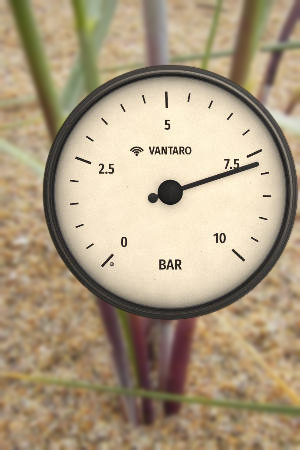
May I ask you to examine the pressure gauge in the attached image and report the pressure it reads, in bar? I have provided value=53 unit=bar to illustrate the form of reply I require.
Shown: value=7.75 unit=bar
